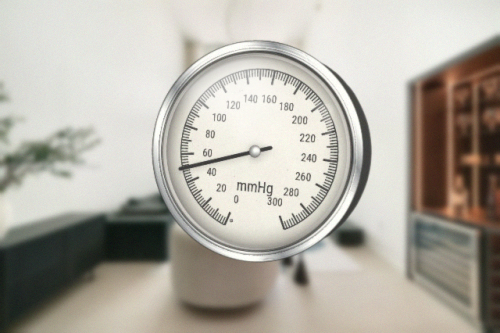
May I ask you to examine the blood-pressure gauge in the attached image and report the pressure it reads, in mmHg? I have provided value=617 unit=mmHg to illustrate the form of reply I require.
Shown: value=50 unit=mmHg
